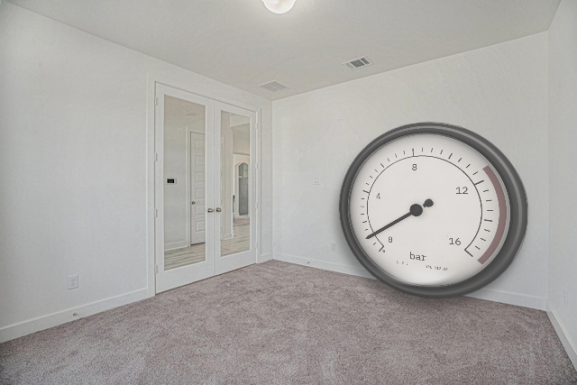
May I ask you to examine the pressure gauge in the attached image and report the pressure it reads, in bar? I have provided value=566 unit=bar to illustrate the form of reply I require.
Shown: value=1 unit=bar
